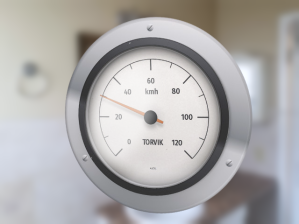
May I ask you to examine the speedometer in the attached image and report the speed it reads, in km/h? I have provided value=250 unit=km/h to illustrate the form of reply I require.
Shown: value=30 unit=km/h
